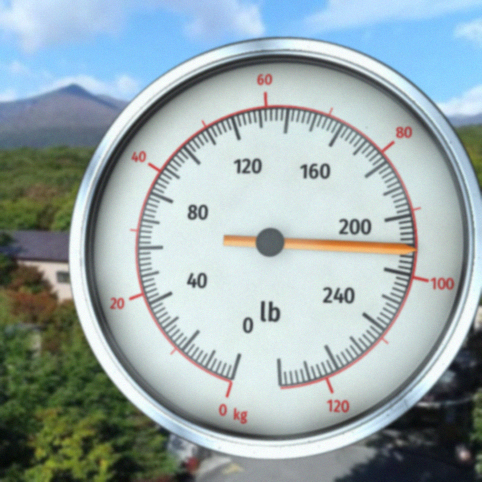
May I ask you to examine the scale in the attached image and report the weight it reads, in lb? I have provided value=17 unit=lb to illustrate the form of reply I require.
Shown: value=212 unit=lb
